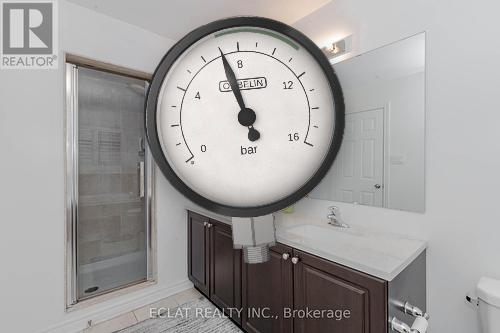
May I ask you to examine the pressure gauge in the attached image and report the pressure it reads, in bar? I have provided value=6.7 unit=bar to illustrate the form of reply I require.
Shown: value=7 unit=bar
